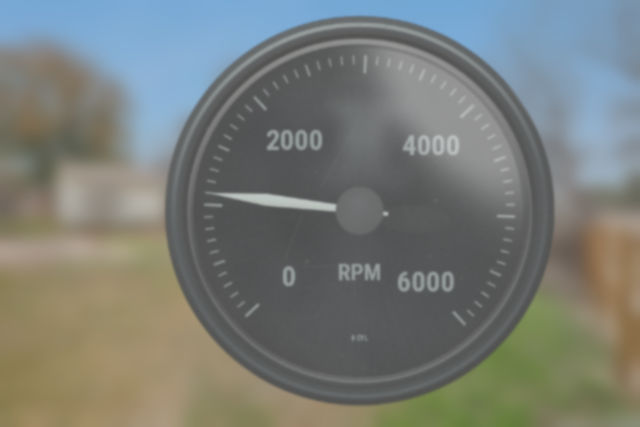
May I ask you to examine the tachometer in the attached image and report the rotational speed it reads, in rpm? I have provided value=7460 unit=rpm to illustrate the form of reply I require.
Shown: value=1100 unit=rpm
